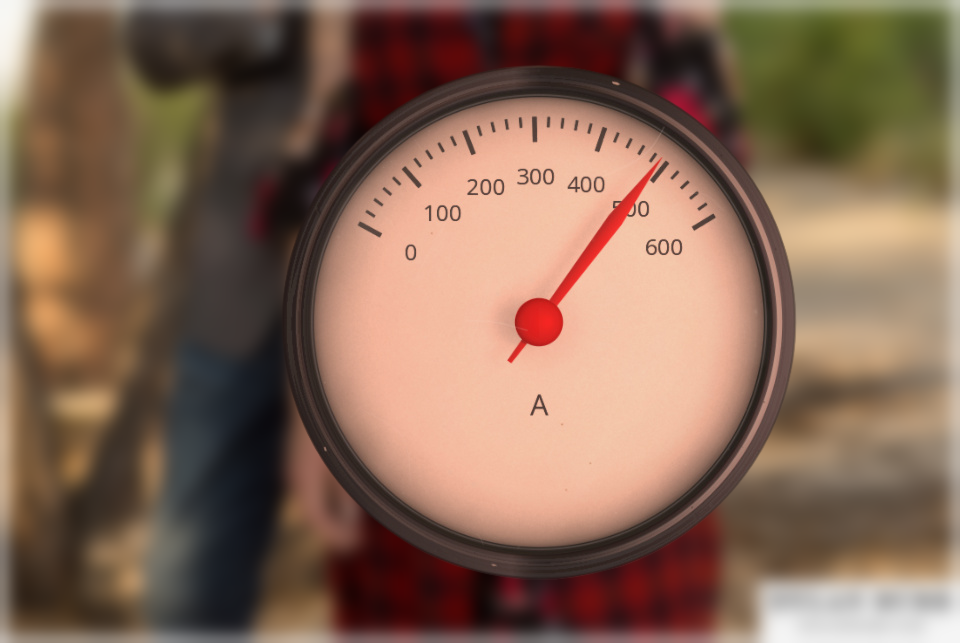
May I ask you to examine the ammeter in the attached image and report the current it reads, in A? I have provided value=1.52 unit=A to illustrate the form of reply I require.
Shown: value=490 unit=A
